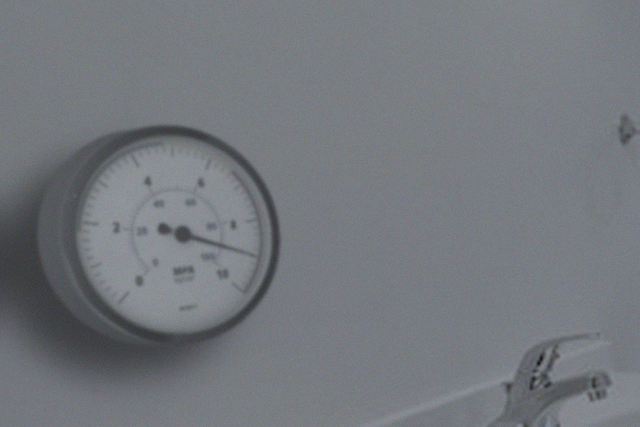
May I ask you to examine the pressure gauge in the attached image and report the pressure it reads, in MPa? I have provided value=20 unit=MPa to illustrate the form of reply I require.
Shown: value=9 unit=MPa
